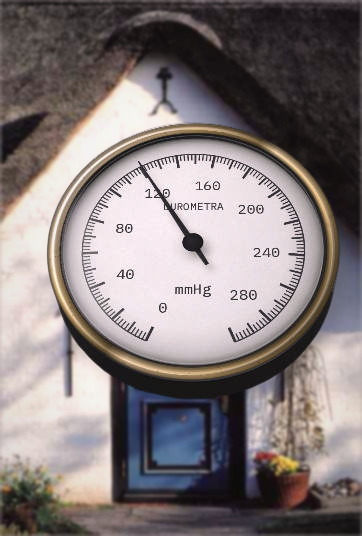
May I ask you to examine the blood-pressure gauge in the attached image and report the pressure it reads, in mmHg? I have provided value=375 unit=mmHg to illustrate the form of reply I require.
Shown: value=120 unit=mmHg
